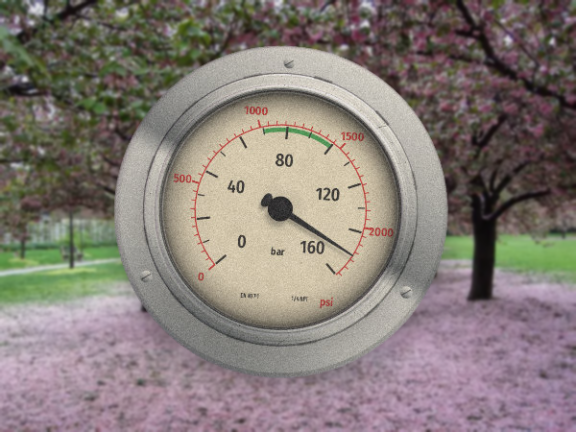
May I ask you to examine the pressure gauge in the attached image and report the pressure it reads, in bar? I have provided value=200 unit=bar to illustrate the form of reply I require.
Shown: value=150 unit=bar
